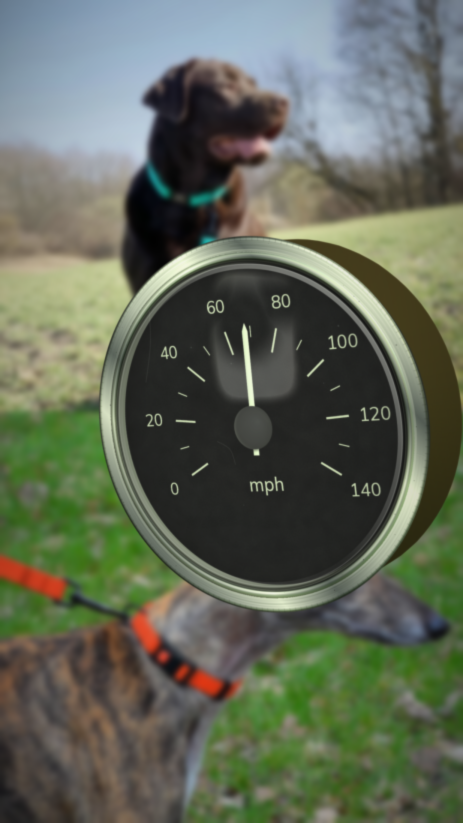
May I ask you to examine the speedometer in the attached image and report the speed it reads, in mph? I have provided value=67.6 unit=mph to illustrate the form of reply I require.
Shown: value=70 unit=mph
